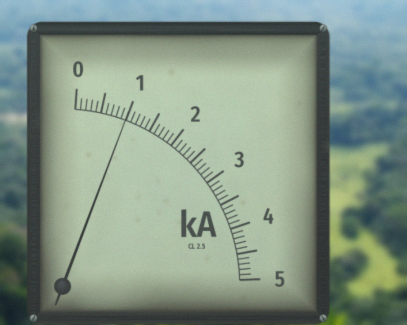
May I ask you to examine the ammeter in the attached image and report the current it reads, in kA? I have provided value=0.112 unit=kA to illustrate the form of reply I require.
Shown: value=1 unit=kA
